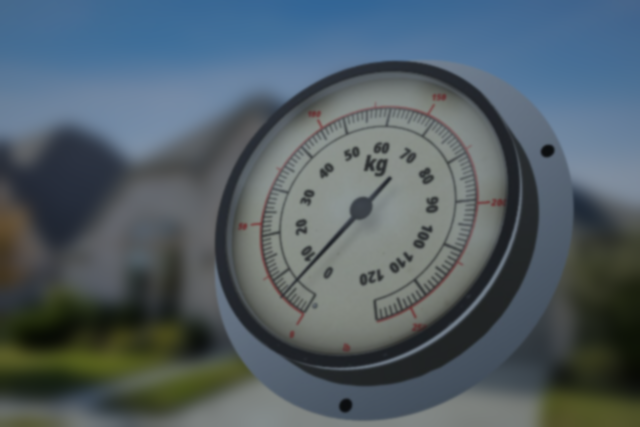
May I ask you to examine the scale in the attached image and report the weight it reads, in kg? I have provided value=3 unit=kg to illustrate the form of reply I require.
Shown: value=5 unit=kg
